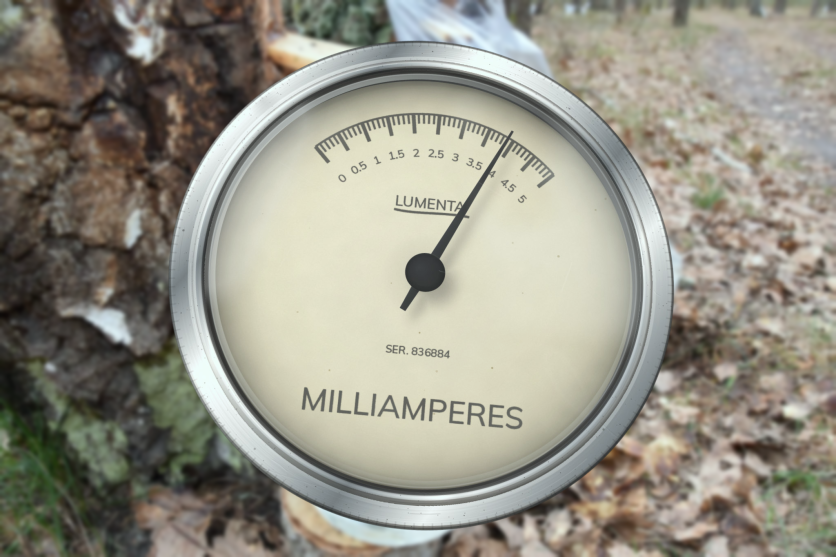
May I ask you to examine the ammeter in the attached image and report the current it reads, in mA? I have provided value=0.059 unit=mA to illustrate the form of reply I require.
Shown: value=3.9 unit=mA
